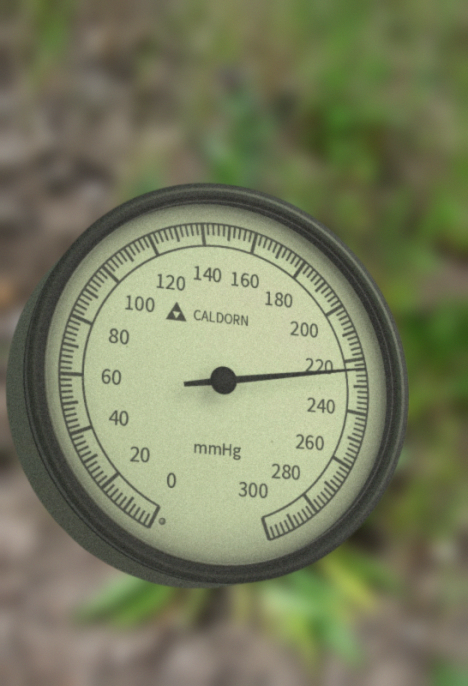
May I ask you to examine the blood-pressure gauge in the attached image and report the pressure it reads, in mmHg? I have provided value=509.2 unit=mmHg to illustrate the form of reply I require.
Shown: value=224 unit=mmHg
